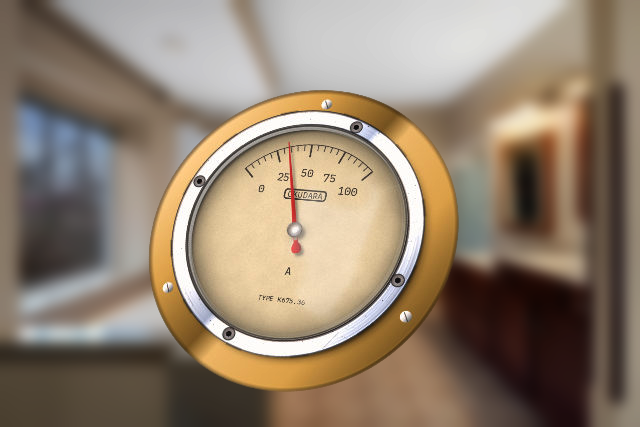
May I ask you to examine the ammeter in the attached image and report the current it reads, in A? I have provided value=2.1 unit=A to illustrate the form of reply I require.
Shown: value=35 unit=A
